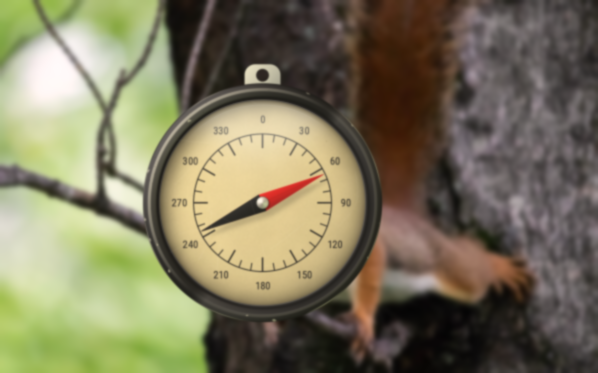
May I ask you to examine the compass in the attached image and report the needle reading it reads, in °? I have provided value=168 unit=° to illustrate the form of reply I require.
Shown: value=65 unit=°
